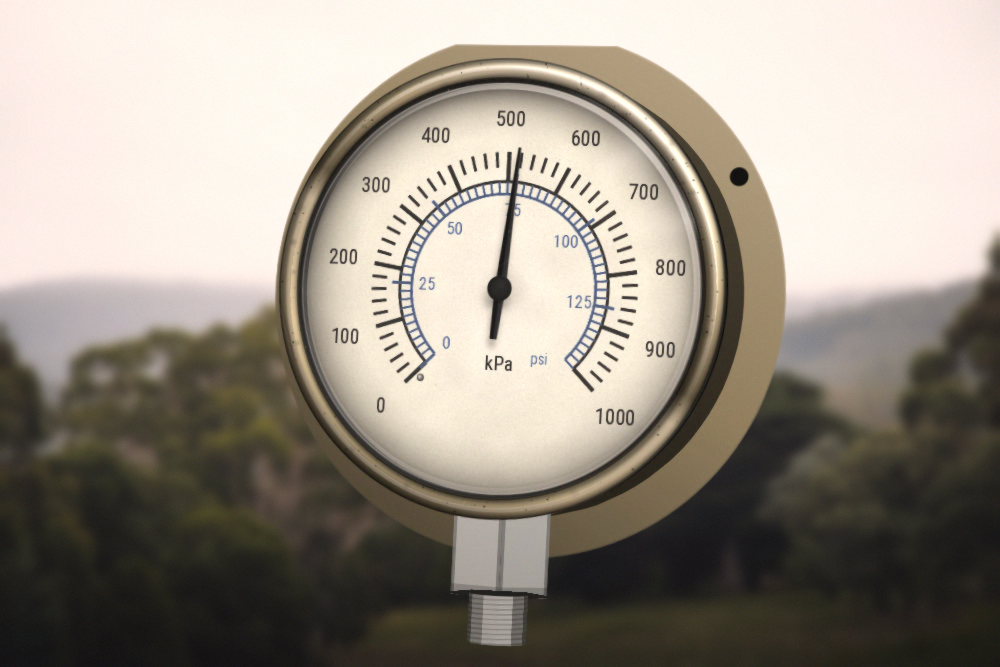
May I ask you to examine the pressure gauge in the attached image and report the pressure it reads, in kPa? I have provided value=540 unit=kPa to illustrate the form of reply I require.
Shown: value=520 unit=kPa
